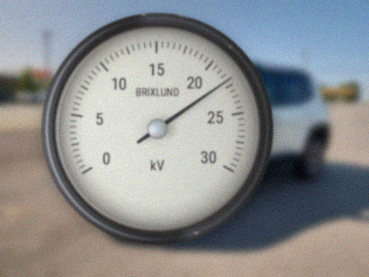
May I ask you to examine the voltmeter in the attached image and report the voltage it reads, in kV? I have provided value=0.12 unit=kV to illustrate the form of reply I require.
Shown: value=22 unit=kV
